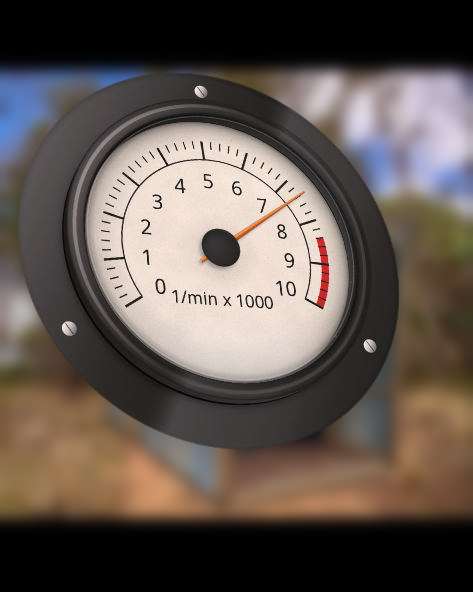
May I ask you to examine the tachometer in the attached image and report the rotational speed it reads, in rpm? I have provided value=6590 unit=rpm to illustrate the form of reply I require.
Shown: value=7400 unit=rpm
